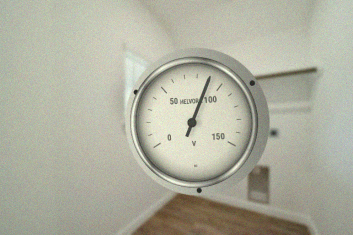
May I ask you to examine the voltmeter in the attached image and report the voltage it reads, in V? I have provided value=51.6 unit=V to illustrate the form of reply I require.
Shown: value=90 unit=V
